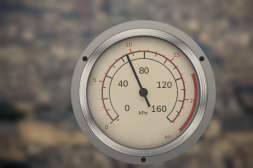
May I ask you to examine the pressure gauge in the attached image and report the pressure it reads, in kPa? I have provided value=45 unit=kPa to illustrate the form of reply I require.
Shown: value=65 unit=kPa
